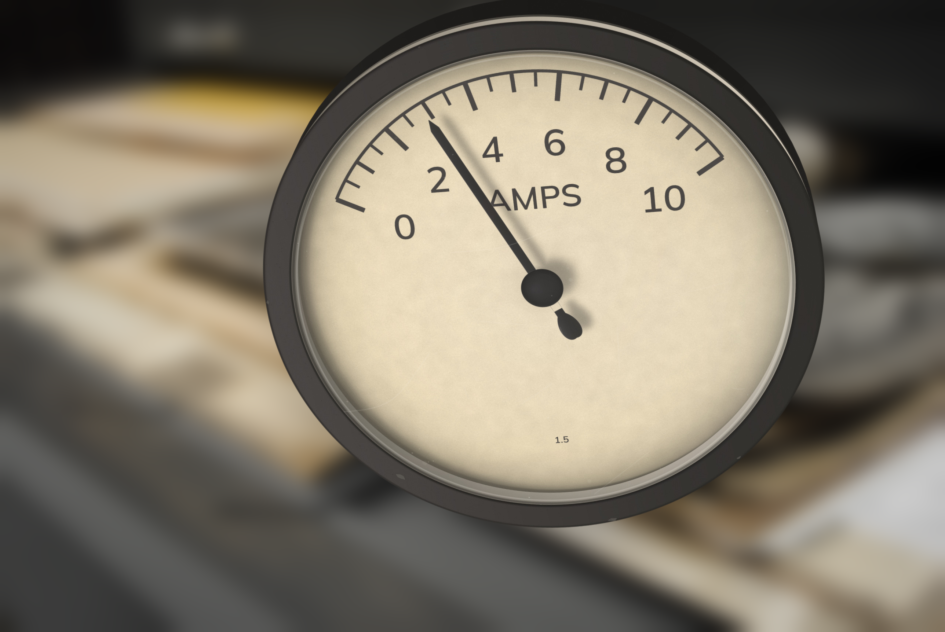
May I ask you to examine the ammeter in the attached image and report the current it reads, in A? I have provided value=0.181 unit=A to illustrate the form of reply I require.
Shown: value=3 unit=A
